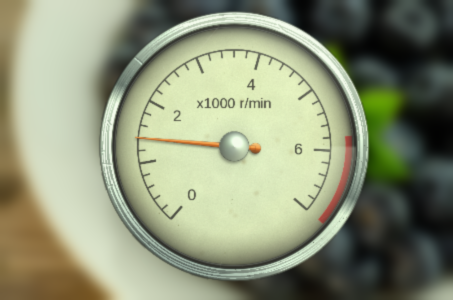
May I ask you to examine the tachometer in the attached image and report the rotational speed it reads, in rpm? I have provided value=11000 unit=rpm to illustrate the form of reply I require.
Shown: value=1400 unit=rpm
